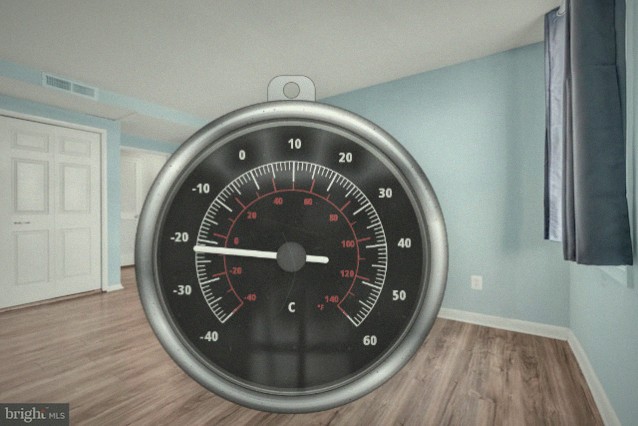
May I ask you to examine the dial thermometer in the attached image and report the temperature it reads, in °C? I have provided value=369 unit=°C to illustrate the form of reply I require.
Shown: value=-22 unit=°C
